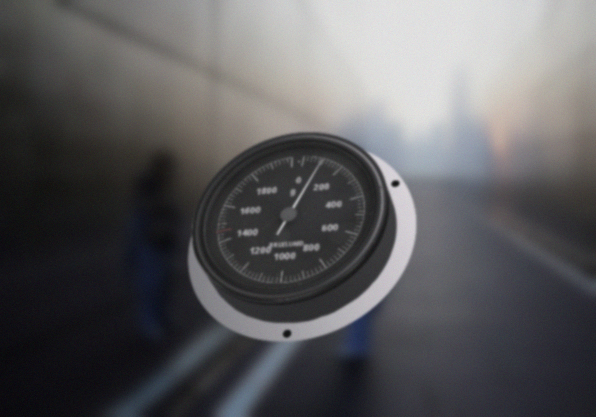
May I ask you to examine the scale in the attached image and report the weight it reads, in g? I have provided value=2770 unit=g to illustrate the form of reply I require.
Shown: value=100 unit=g
